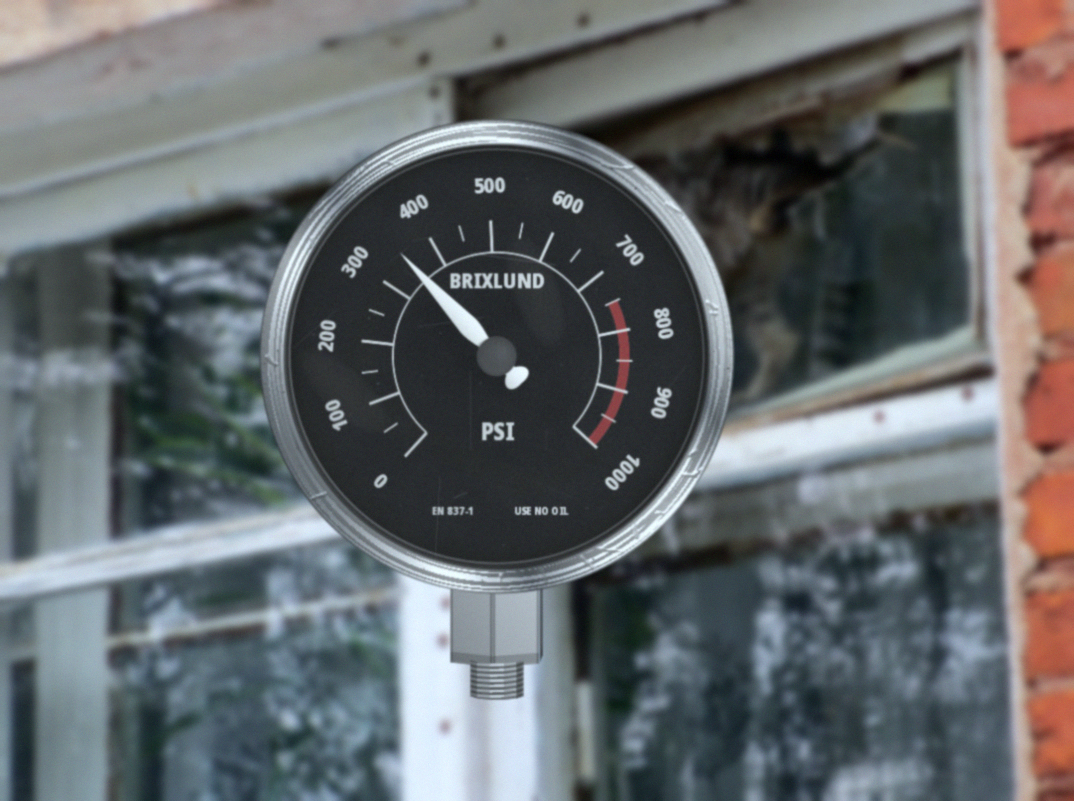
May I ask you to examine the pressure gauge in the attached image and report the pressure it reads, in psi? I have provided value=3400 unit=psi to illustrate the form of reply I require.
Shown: value=350 unit=psi
